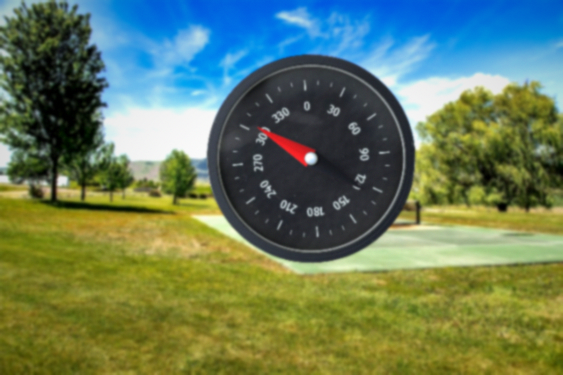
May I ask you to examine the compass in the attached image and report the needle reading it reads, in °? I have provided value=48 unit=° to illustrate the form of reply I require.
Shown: value=305 unit=°
